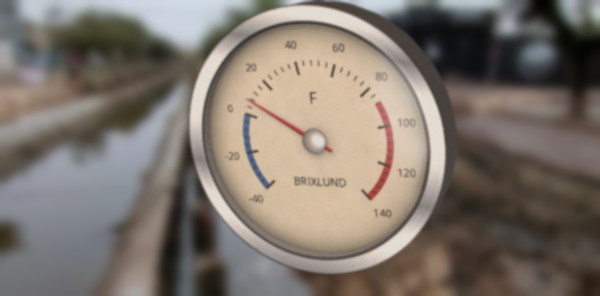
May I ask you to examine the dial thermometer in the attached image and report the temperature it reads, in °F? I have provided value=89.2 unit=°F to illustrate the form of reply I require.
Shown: value=8 unit=°F
